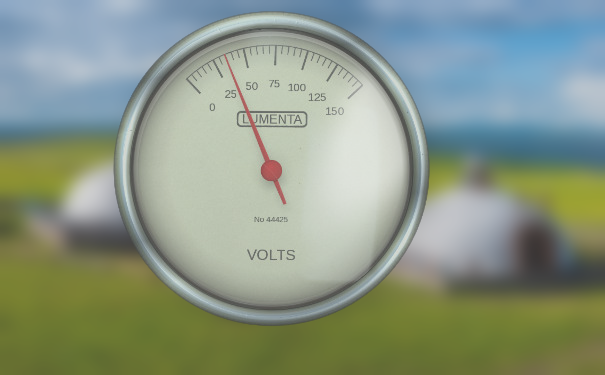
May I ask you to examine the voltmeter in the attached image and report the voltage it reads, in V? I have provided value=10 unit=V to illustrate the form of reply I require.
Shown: value=35 unit=V
